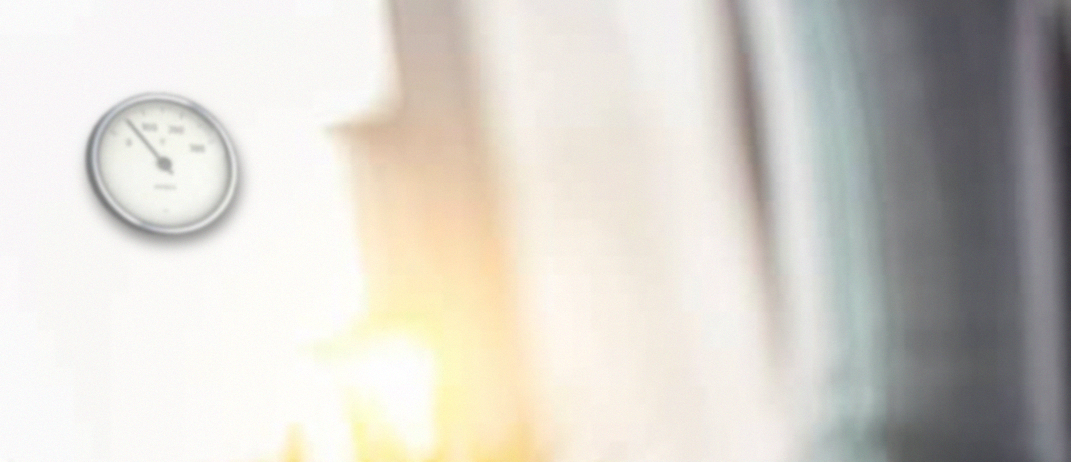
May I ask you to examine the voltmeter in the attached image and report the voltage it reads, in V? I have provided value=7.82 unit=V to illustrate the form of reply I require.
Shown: value=50 unit=V
